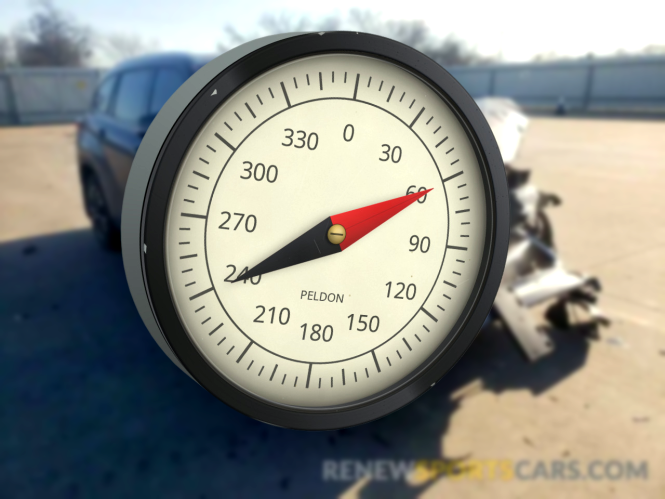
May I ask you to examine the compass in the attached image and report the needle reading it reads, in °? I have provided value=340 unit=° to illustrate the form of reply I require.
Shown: value=60 unit=°
